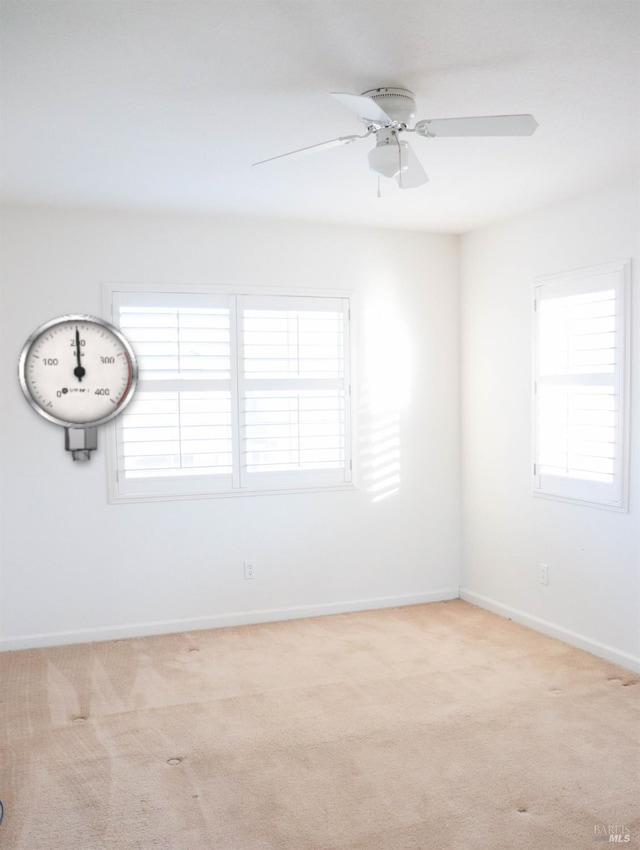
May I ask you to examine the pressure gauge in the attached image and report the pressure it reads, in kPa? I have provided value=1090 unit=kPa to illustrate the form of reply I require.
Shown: value=200 unit=kPa
